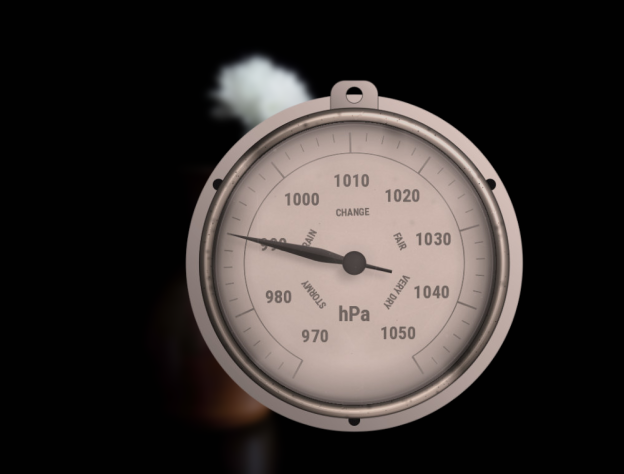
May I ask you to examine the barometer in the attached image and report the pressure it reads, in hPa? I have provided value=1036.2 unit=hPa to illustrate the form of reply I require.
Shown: value=990 unit=hPa
